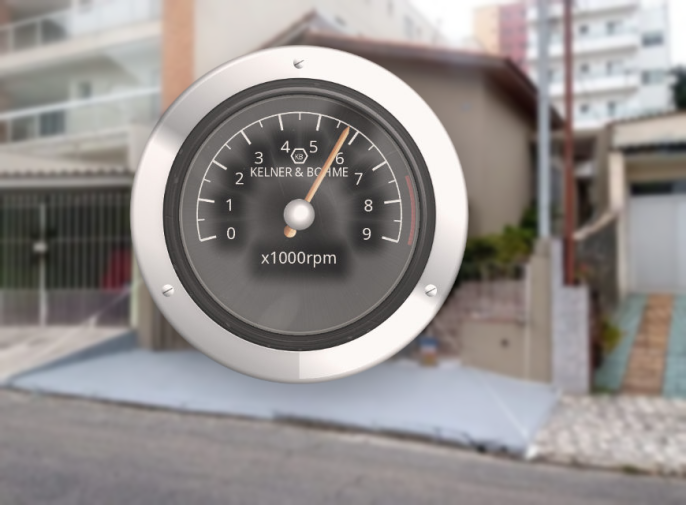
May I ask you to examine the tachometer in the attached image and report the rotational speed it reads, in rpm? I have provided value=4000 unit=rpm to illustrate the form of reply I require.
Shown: value=5750 unit=rpm
